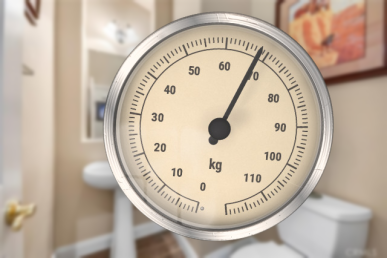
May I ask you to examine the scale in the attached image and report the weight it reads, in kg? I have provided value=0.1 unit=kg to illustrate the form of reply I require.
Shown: value=68 unit=kg
